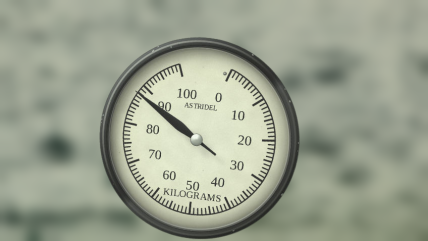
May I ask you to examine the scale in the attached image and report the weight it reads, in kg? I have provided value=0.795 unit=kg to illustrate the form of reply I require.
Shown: value=88 unit=kg
